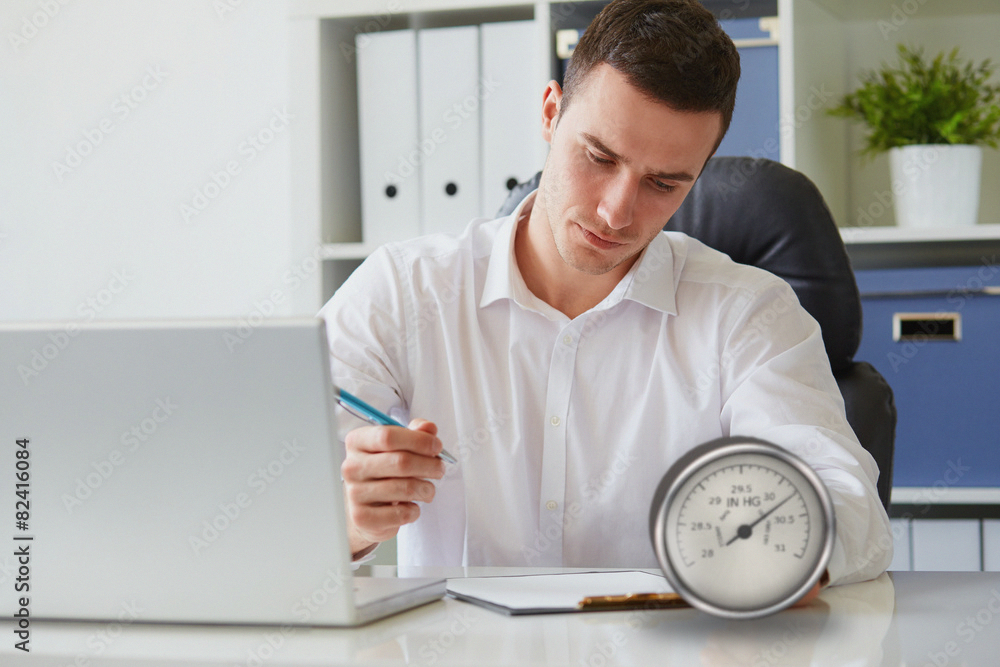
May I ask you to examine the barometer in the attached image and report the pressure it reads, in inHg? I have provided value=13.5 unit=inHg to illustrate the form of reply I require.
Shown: value=30.2 unit=inHg
